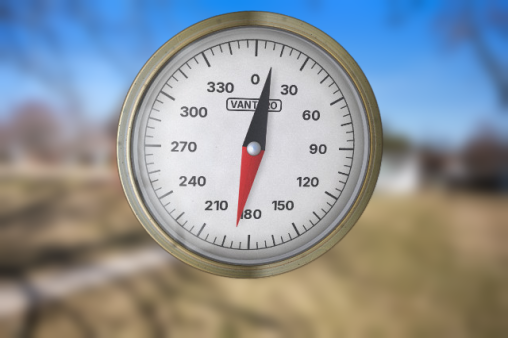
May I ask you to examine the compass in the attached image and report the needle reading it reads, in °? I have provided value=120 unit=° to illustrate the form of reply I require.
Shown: value=190 unit=°
